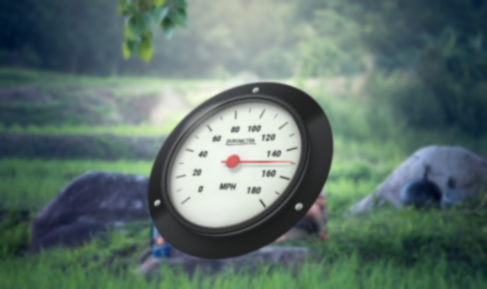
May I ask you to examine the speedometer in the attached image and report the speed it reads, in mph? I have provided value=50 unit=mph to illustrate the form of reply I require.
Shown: value=150 unit=mph
